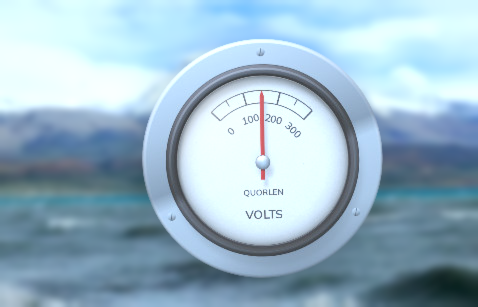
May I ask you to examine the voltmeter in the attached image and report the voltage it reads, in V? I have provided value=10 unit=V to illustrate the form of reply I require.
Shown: value=150 unit=V
